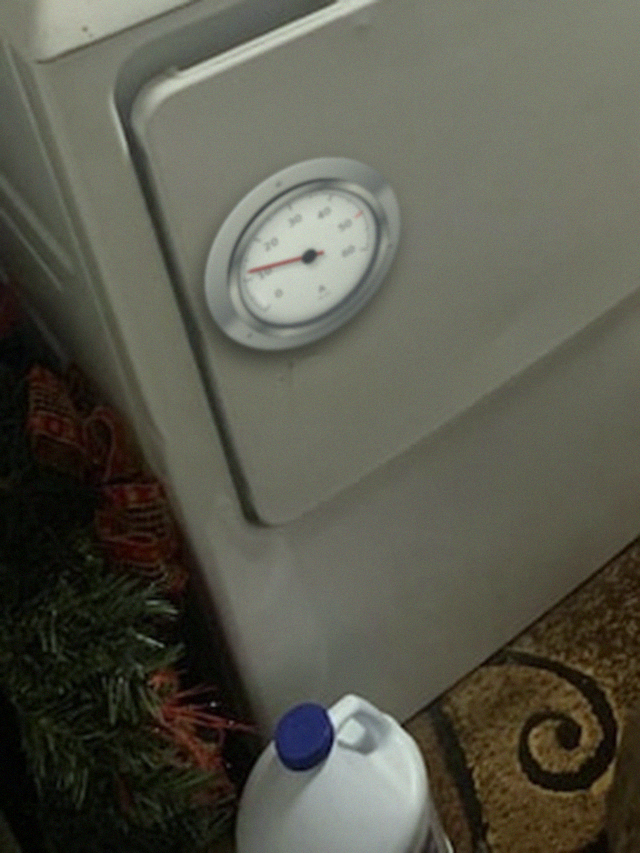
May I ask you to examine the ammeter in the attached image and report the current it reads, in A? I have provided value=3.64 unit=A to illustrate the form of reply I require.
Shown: value=12.5 unit=A
